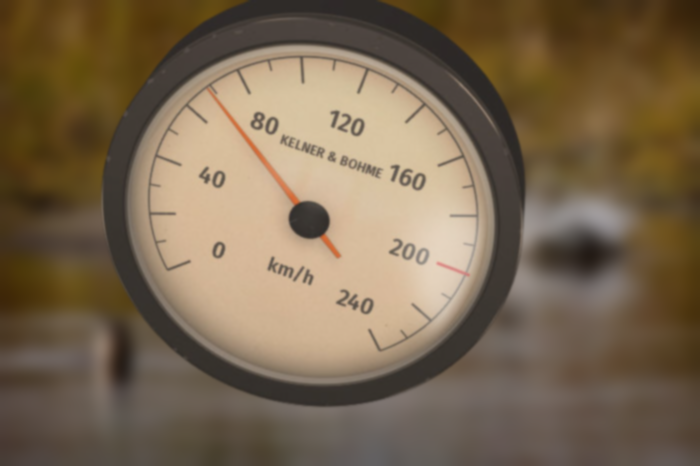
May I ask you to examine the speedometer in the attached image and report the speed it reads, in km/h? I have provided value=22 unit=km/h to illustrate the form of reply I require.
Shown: value=70 unit=km/h
